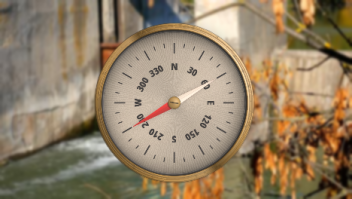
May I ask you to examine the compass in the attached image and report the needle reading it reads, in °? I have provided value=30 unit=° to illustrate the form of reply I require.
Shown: value=240 unit=°
